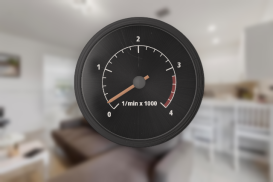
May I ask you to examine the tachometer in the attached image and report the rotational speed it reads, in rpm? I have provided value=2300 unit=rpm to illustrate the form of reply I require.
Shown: value=200 unit=rpm
